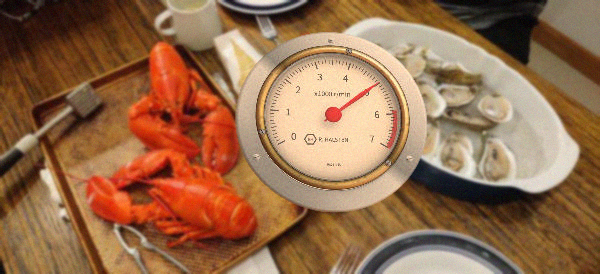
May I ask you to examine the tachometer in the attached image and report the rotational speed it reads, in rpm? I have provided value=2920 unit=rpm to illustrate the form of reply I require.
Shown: value=5000 unit=rpm
